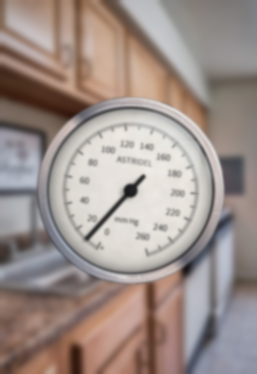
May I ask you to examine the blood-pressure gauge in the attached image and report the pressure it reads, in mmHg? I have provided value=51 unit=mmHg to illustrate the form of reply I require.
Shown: value=10 unit=mmHg
